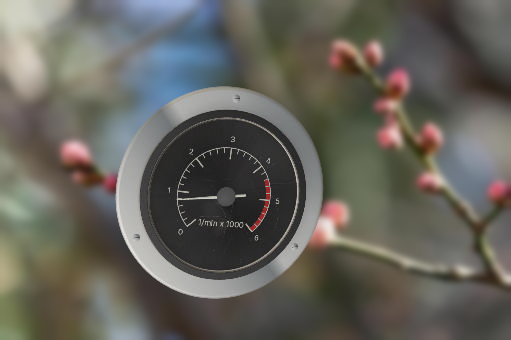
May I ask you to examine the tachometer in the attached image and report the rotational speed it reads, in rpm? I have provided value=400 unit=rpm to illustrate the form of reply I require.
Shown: value=800 unit=rpm
